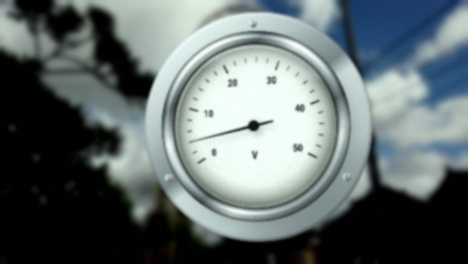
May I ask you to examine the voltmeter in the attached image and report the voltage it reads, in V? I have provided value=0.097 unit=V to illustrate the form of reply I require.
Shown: value=4 unit=V
